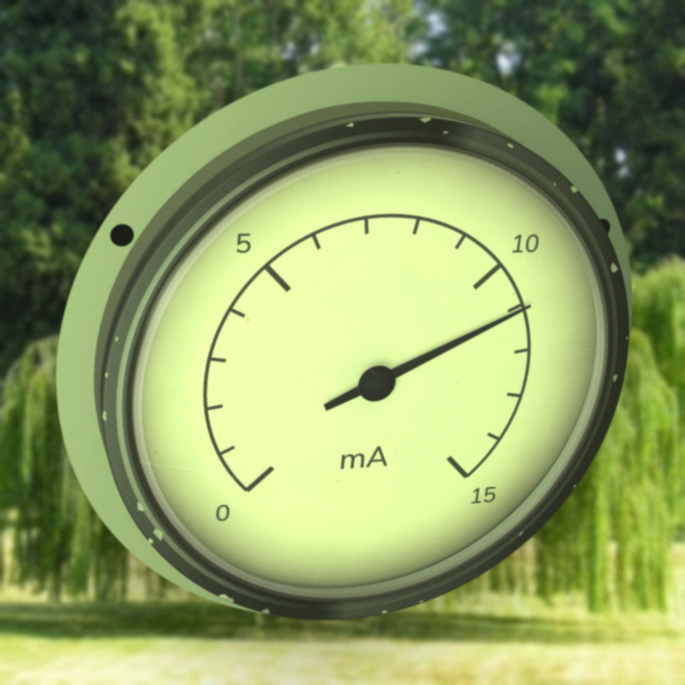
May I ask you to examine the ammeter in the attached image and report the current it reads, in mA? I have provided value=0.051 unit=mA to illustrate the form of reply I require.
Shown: value=11 unit=mA
